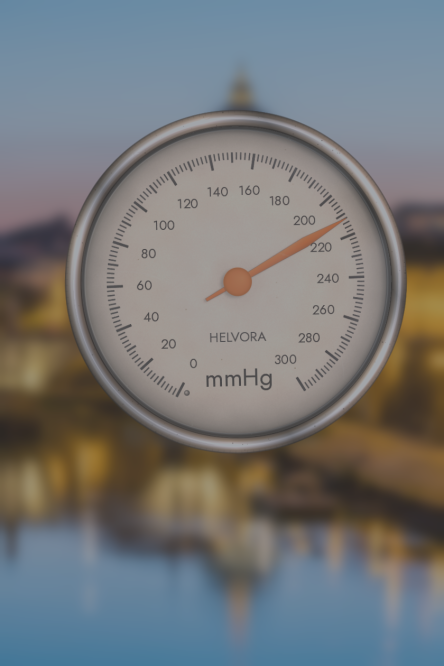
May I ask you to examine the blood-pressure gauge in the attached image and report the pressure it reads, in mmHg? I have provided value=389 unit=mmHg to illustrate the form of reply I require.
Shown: value=212 unit=mmHg
